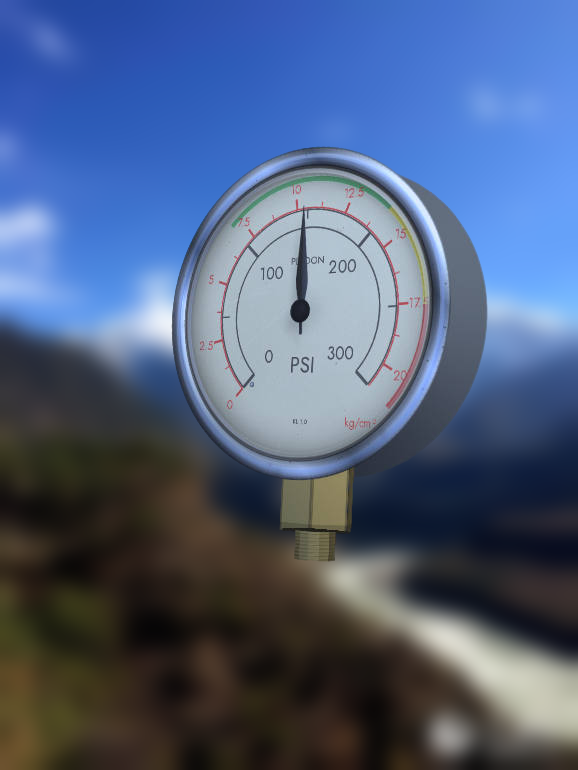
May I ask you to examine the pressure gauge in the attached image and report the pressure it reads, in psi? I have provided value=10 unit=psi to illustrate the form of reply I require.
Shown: value=150 unit=psi
